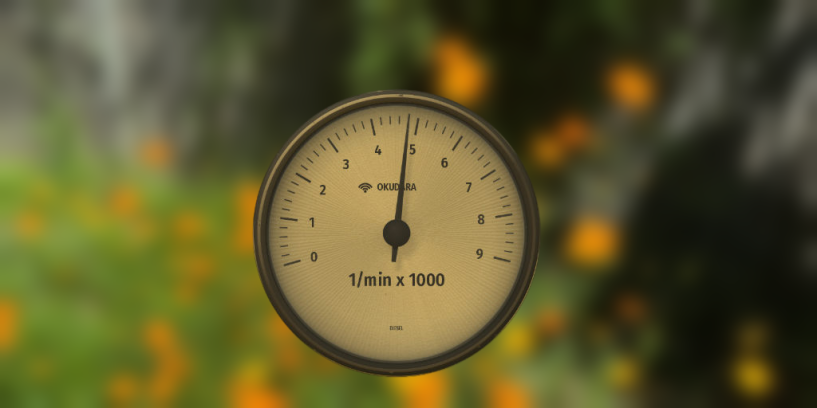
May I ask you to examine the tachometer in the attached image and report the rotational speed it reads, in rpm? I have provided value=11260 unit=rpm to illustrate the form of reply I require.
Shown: value=4800 unit=rpm
